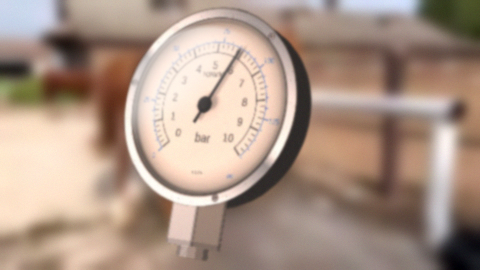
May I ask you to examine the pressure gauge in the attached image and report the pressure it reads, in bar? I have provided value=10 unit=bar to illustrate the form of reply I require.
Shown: value=6 unit=bar
